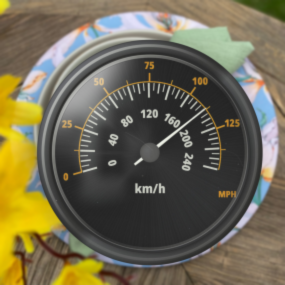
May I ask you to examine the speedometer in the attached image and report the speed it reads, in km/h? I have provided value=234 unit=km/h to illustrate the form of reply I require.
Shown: value=180 unit=km/h
